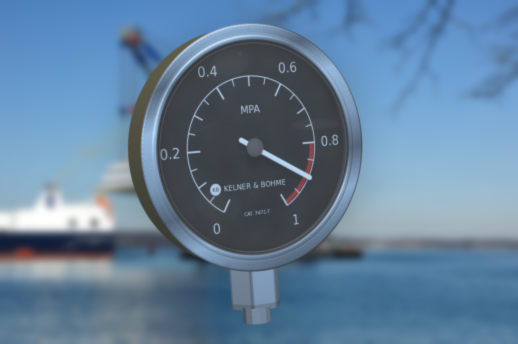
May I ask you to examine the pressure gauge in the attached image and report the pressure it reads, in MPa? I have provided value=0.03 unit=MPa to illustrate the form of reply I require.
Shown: value=0.9 unit=MPa
